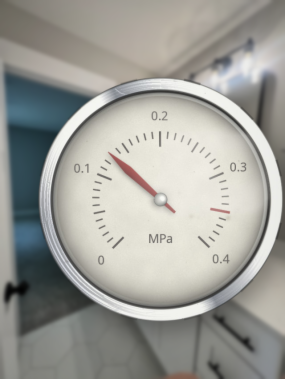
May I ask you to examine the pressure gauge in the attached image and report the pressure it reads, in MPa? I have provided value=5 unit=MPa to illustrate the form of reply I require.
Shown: value=0.13 unit=MPa
